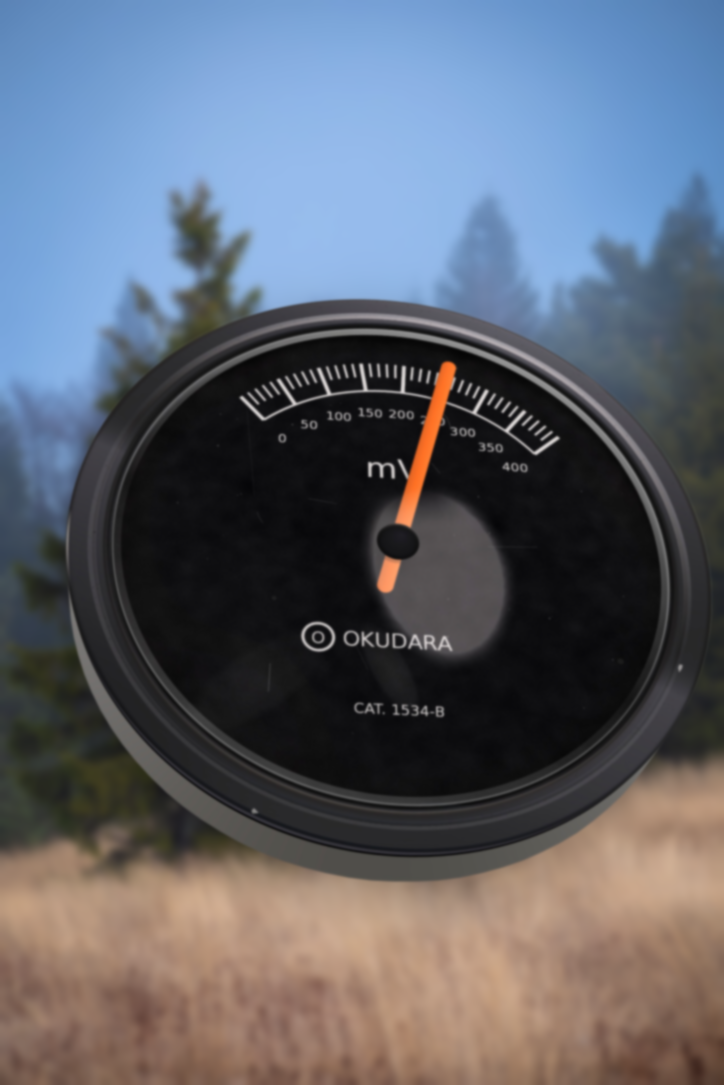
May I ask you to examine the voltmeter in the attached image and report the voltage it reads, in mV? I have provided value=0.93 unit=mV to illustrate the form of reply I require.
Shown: value=250 unit=mV
